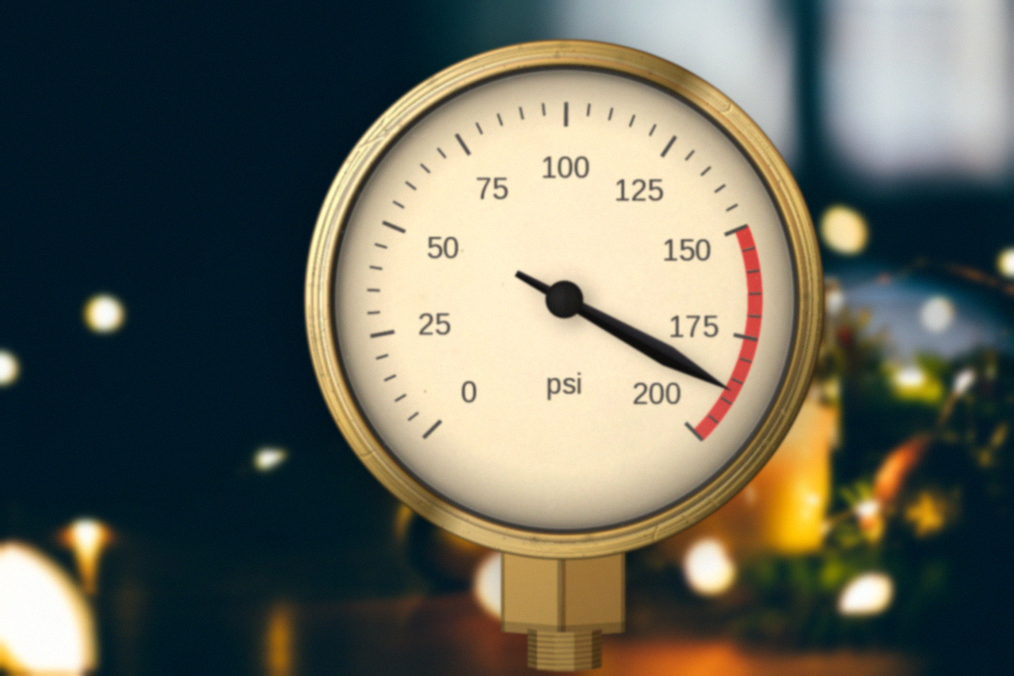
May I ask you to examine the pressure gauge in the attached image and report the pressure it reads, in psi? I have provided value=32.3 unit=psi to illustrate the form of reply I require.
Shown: value=187.5 unit=psi
